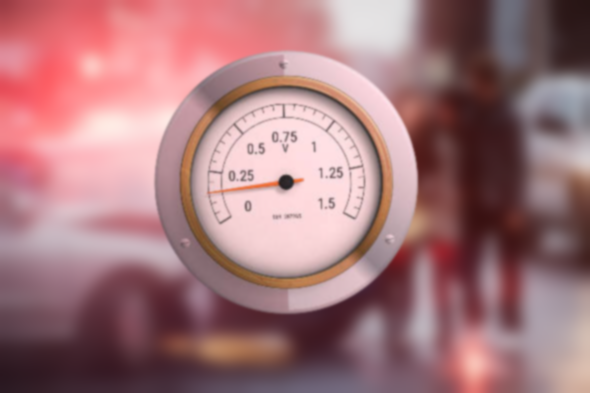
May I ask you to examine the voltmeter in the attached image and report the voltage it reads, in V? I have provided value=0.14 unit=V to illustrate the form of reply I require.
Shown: value=0.15 unit=V
